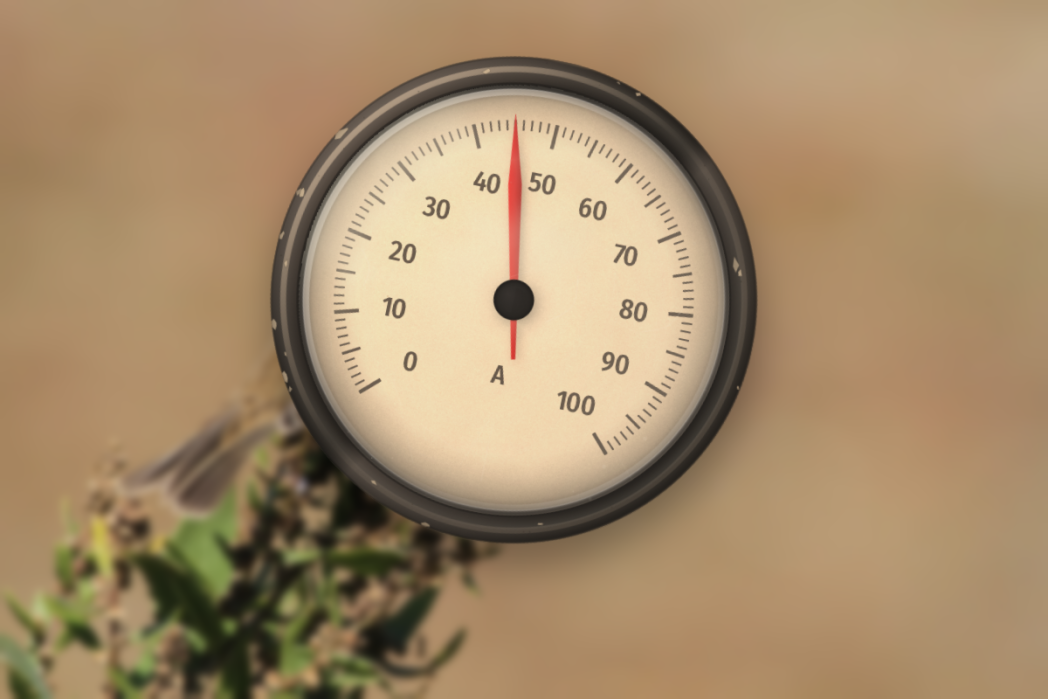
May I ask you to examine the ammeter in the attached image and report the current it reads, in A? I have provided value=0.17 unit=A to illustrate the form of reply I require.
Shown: value=45 unit=A
